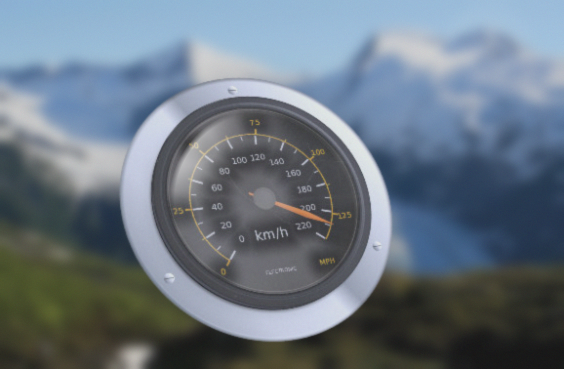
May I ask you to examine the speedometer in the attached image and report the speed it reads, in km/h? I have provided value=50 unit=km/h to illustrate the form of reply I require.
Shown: value=210 unit=km/h
